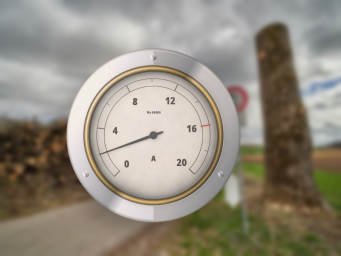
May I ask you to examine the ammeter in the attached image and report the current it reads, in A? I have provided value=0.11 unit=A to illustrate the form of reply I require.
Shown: value=2 unit=A
